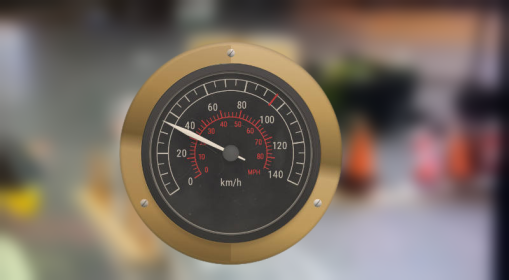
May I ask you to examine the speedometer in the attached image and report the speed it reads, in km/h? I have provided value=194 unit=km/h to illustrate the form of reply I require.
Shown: value=35 unit=km/h
